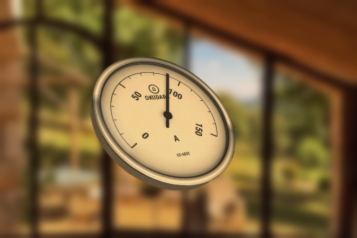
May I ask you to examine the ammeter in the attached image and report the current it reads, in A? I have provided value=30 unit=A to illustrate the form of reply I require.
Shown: value=90 unit=A
